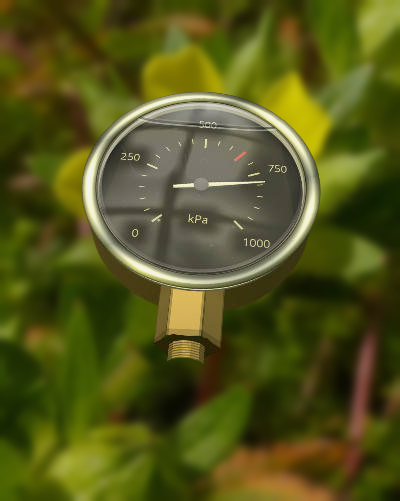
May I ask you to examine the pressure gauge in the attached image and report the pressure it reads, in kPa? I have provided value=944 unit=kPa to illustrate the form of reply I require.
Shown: value=800 unit=kPa
